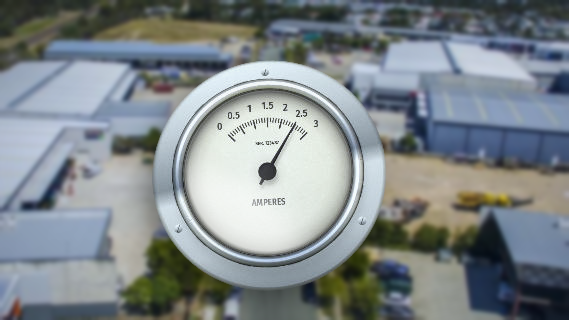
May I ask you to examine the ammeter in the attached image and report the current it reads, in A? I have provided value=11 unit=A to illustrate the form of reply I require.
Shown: value=2.5 unit=A
